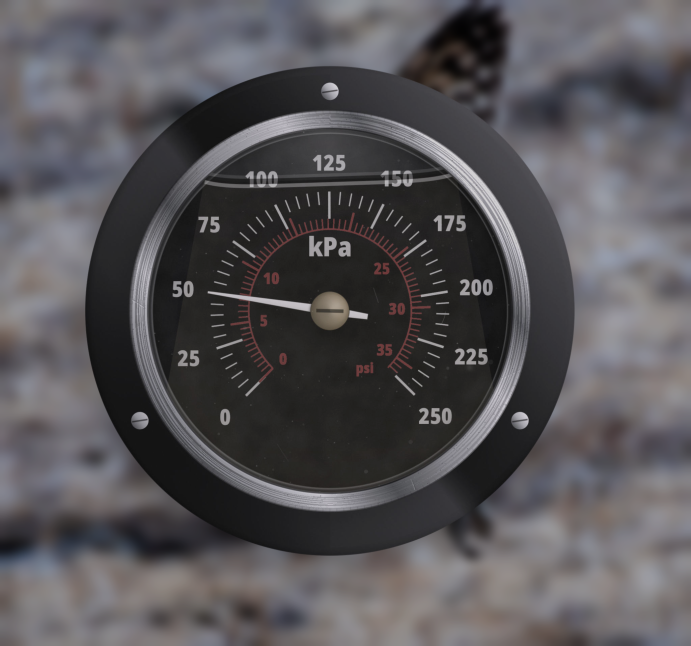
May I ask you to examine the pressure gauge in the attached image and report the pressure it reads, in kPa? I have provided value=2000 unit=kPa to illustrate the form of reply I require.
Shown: value=50 unit=kPa
